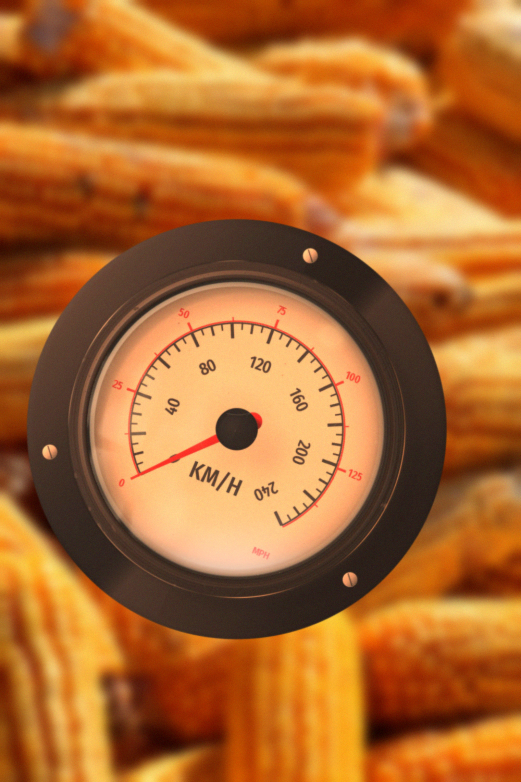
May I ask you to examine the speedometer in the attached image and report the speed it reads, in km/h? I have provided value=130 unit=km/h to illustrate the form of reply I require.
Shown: value=0 unit=km/h
